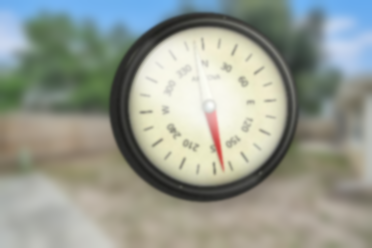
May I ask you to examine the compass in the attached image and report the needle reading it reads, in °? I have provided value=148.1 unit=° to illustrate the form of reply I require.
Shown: value=172.5 unit=°
